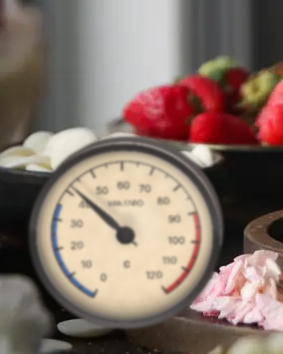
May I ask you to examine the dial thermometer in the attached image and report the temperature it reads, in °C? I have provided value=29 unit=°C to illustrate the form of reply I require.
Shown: value=42.5 unit=°C
